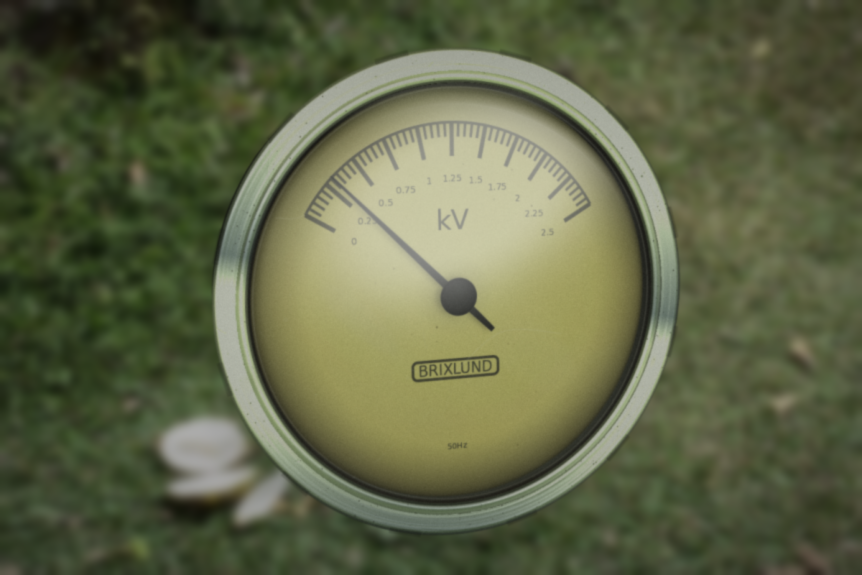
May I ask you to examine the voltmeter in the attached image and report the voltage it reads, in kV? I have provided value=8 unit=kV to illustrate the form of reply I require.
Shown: value=0.3 unit=kV
